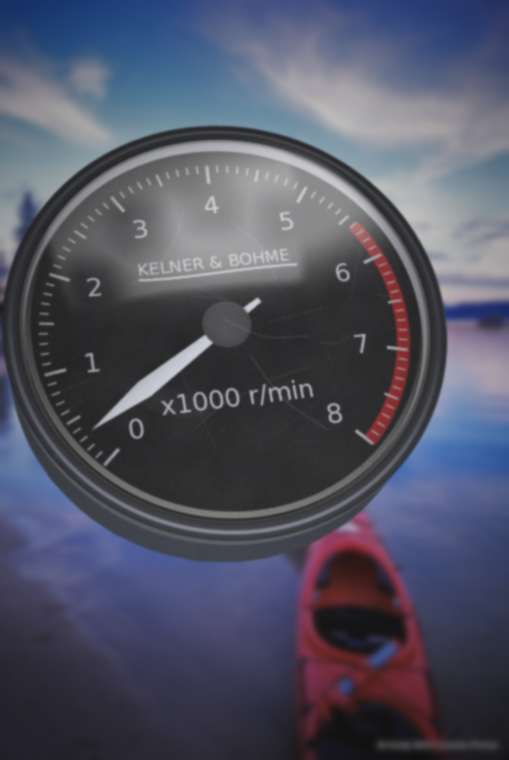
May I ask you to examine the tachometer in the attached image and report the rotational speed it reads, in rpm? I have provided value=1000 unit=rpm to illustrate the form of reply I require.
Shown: value=300 unit=rpm
